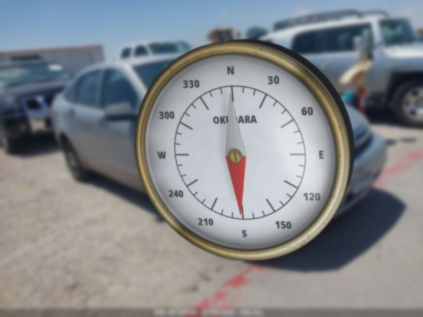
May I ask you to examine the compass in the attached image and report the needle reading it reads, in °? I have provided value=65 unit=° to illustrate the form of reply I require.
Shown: value=180 unit=°
